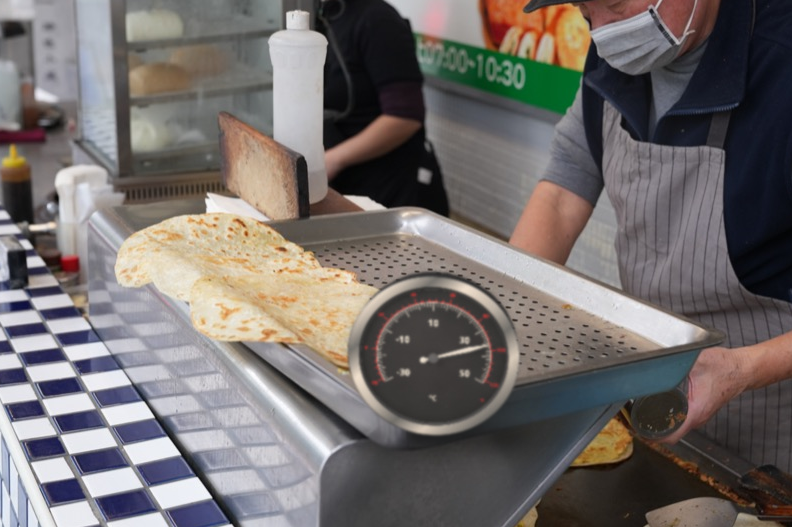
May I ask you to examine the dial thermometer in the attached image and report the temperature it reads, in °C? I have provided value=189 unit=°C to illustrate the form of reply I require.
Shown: value=35 unit=°C
